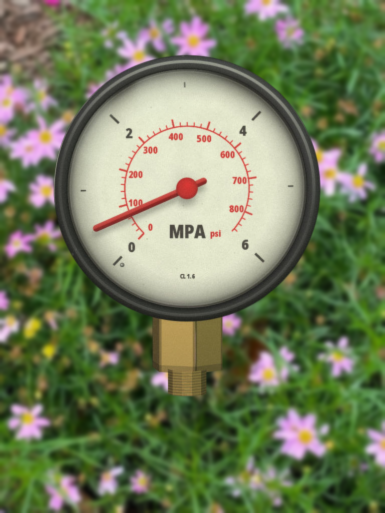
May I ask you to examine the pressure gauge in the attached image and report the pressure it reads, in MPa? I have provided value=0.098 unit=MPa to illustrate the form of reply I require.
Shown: value=0.5 unit=MPa
